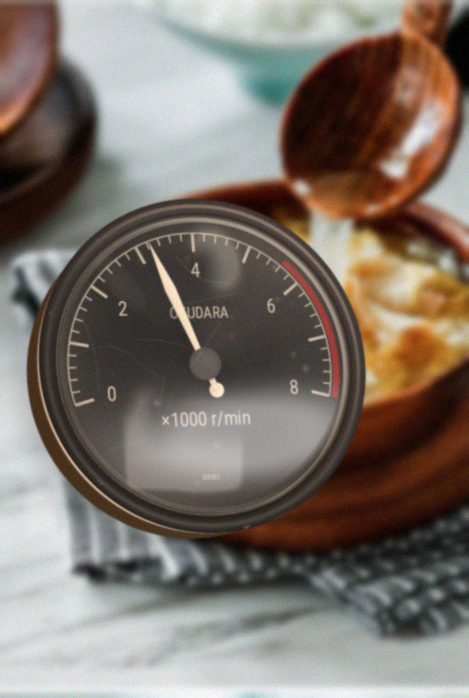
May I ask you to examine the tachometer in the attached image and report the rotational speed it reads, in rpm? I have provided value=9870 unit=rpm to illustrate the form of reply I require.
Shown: value=3200 unit=rpm
